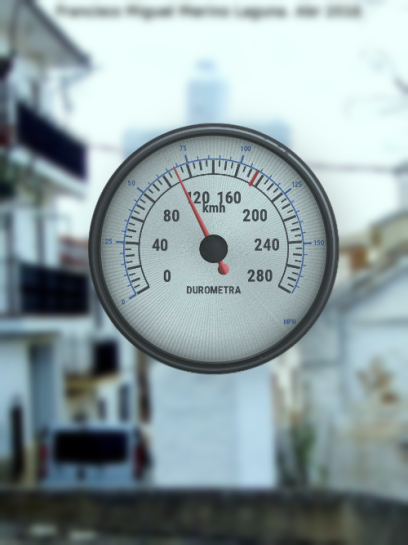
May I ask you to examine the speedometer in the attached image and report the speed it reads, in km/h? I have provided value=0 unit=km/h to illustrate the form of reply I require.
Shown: value=110 unit=km/h
